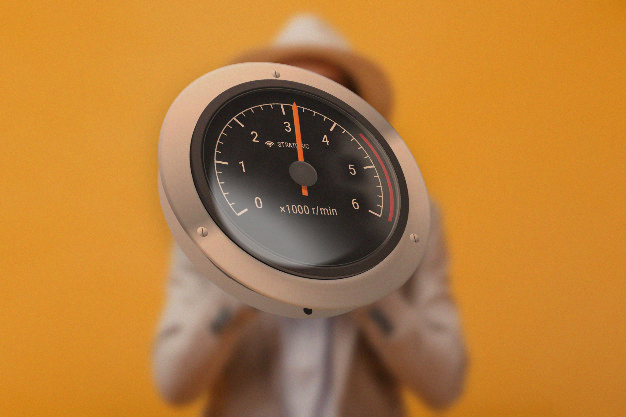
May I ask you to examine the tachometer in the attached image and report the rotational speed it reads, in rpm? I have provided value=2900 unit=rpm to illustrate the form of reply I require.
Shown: value=3200 unit=rpm
